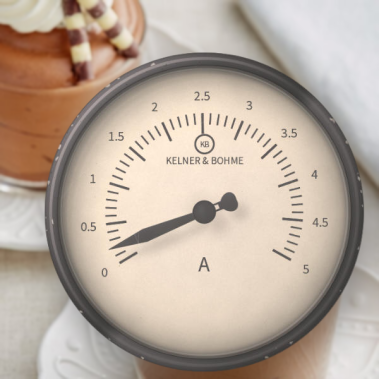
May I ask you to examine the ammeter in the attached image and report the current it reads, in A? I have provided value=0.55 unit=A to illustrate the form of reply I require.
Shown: value=0.2 unit=A
